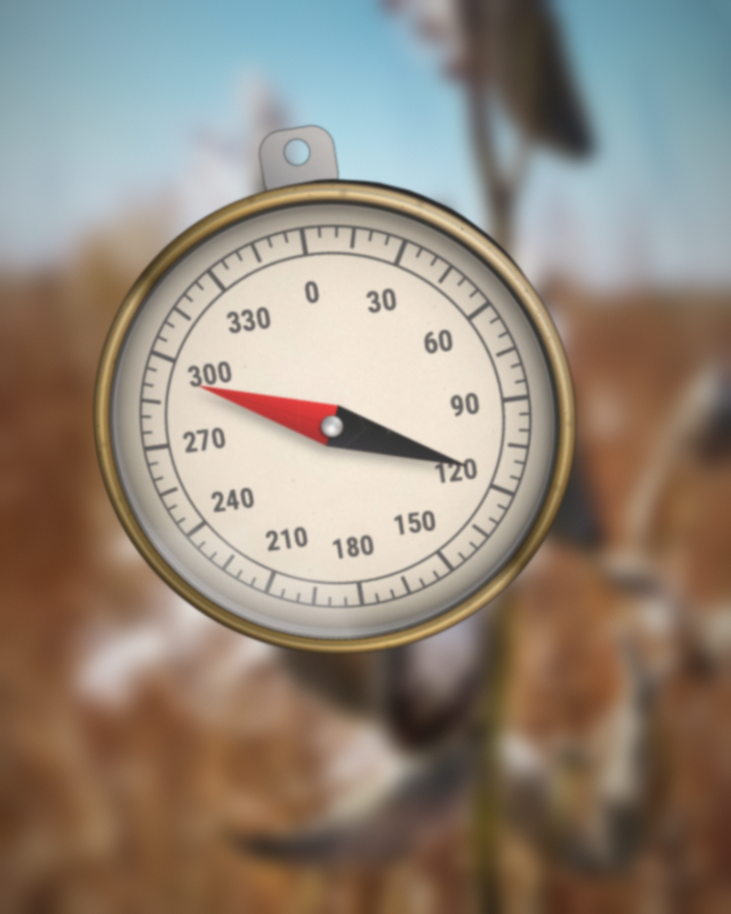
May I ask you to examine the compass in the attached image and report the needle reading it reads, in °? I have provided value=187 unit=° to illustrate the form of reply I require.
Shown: value=295 unit=°
